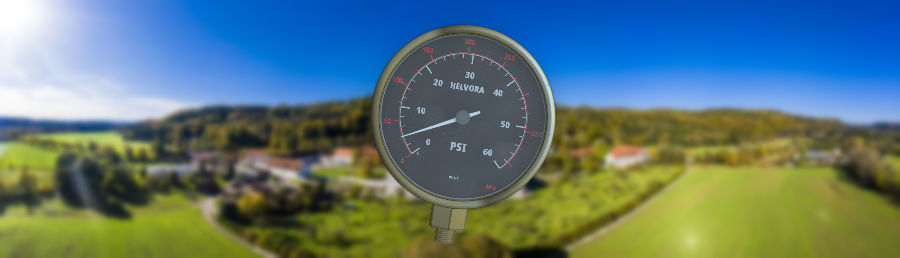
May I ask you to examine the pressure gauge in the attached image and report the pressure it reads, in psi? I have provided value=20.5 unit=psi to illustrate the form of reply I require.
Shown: value=4 unit=psi
